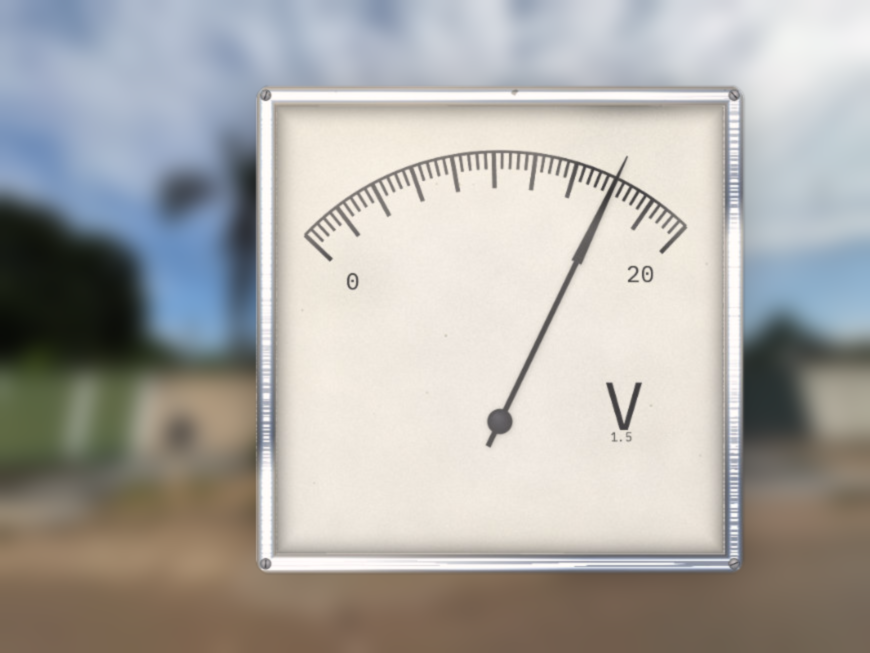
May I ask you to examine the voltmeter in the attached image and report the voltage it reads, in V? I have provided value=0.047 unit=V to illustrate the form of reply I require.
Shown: value=16 unit=V
